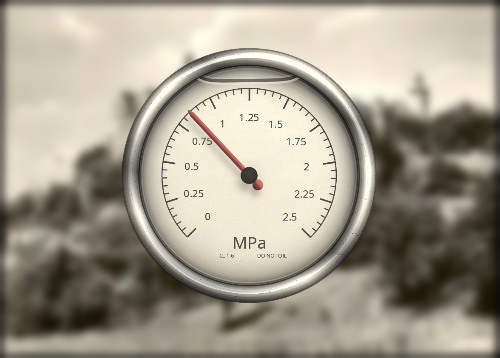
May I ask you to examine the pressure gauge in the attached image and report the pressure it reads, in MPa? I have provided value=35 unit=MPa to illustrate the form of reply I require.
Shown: value=0.85 unit=MPa
